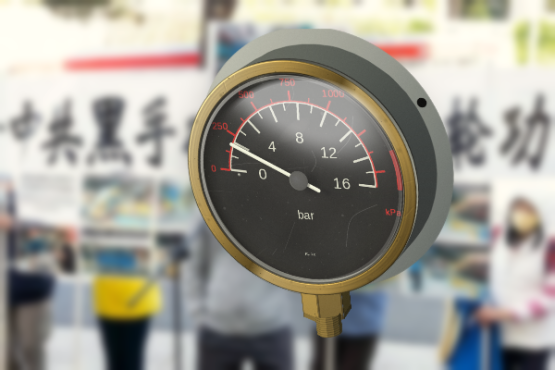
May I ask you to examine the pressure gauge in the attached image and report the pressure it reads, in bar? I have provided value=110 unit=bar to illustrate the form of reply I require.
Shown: value=2 unit=bar
